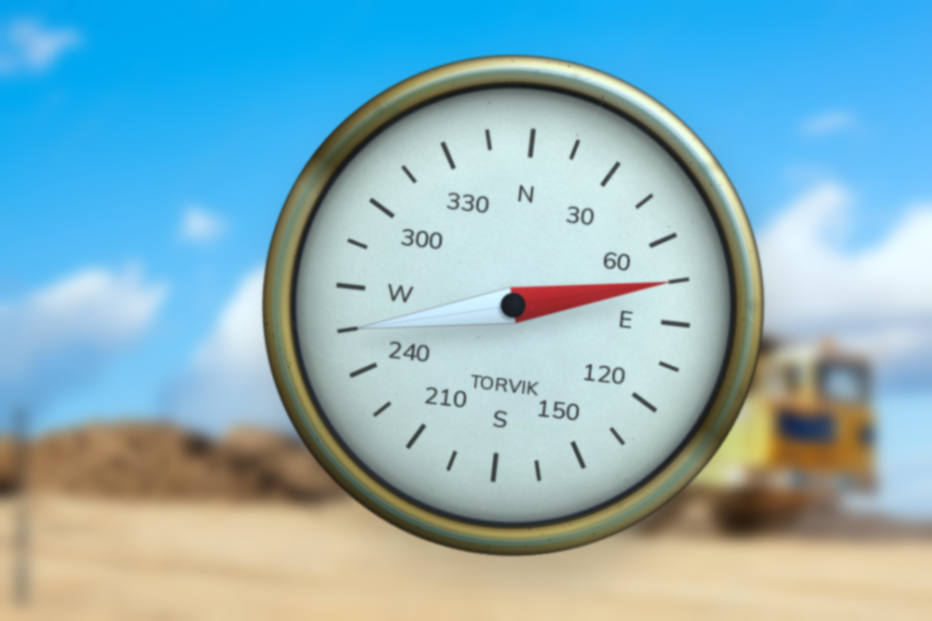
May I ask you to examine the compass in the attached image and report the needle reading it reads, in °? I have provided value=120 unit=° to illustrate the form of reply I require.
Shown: value=75 unit=°
